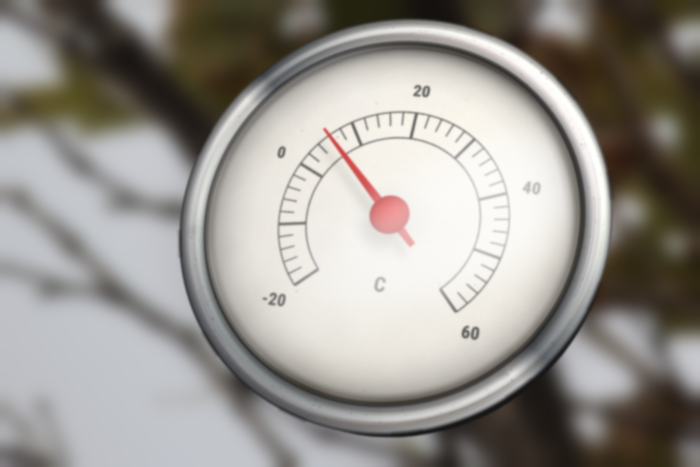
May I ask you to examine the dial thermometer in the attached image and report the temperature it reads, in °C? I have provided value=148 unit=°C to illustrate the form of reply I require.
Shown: value=6 unit=°C
